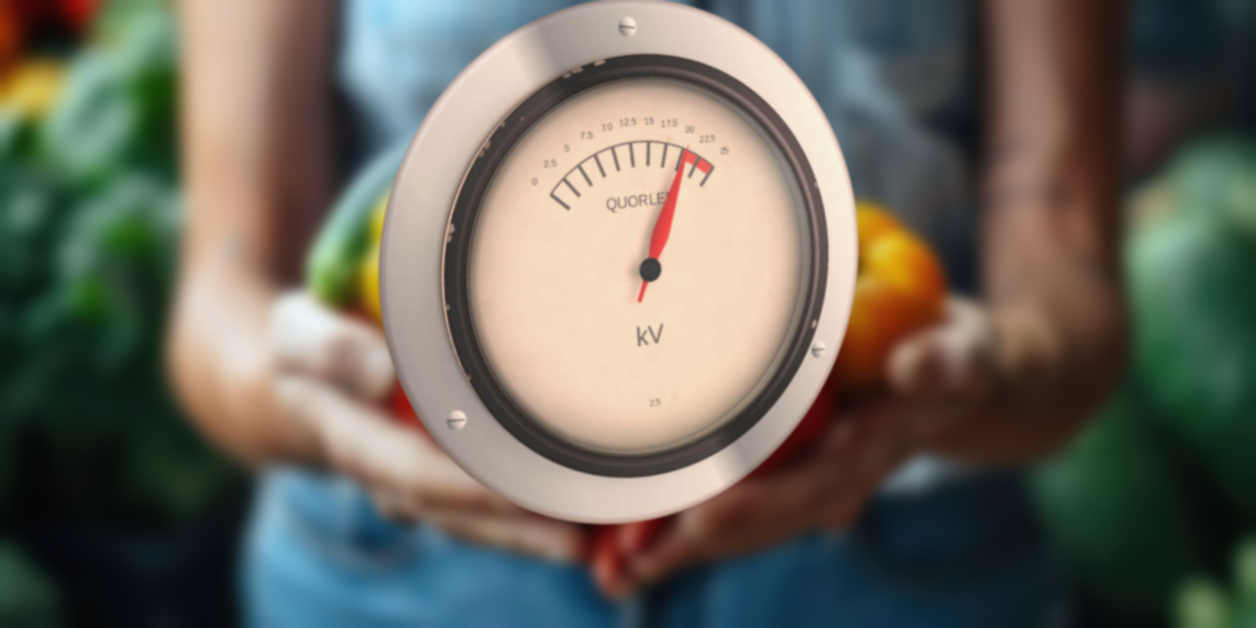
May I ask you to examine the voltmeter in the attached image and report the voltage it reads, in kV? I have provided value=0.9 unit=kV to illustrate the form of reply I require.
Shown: value=20 unit=kV
